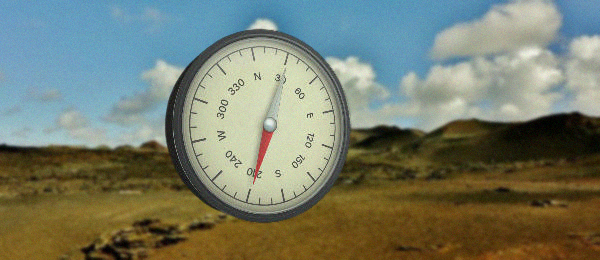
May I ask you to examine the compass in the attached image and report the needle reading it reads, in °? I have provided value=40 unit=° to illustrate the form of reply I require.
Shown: value=210 unit=°
